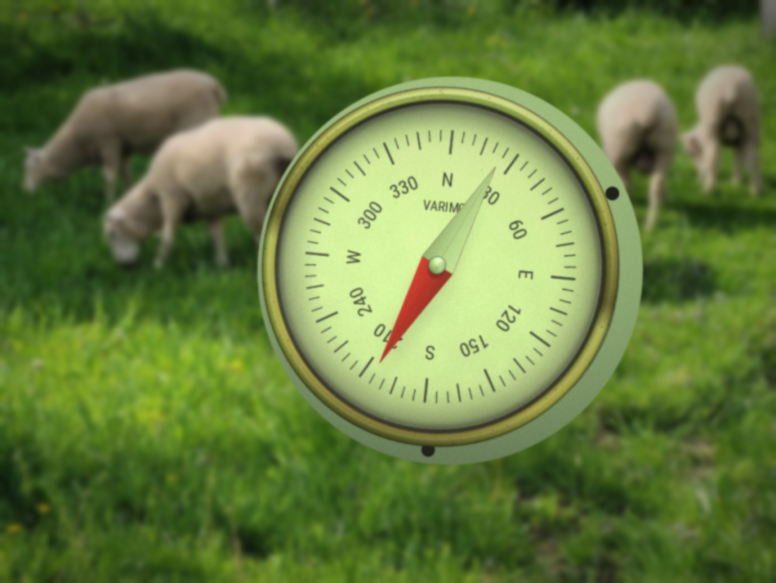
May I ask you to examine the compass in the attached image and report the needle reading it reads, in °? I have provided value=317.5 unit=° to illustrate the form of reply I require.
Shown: value=205 unit=°
